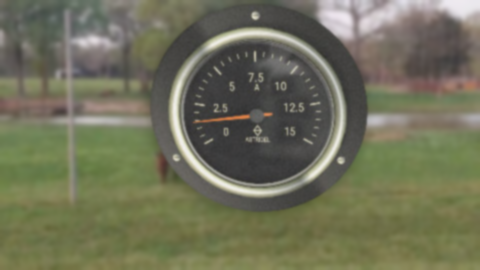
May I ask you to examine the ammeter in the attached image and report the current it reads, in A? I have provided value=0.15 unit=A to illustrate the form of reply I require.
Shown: value=1.5 unit=A
